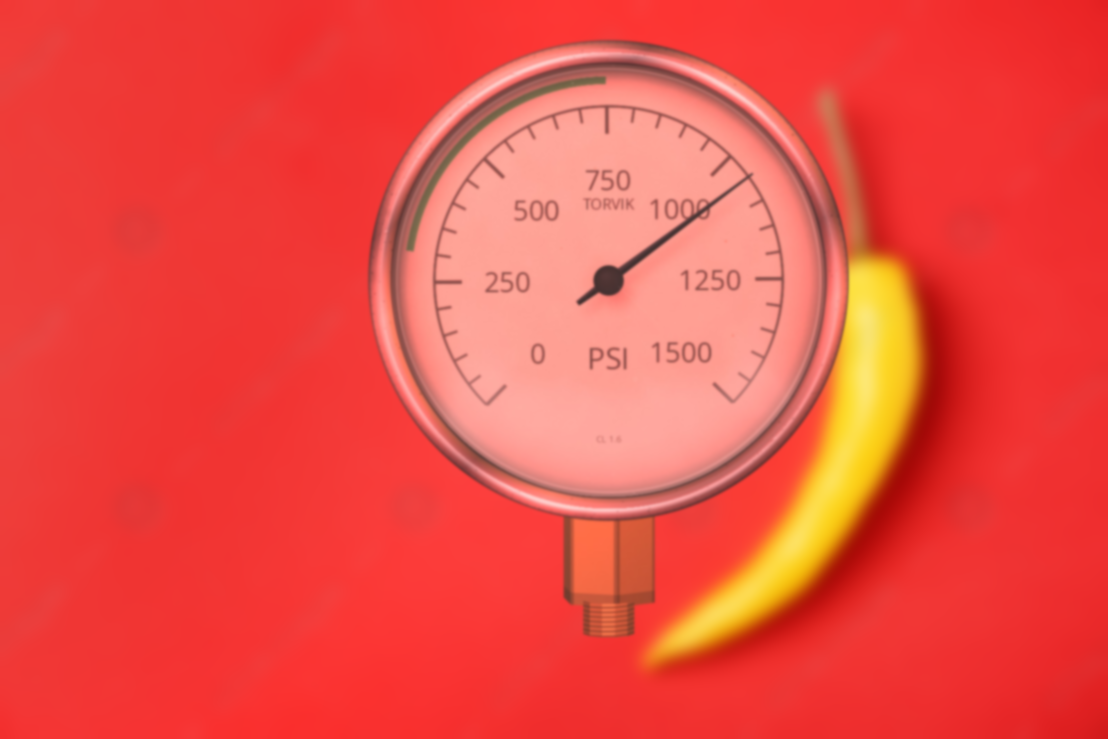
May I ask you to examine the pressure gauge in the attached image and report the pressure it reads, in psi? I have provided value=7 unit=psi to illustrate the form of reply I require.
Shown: value=1050 unit=psi
